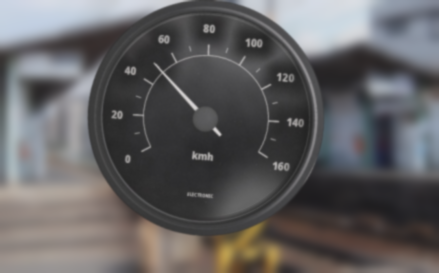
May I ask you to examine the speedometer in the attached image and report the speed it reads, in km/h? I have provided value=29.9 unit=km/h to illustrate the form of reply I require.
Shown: value=50 unit=km/h
